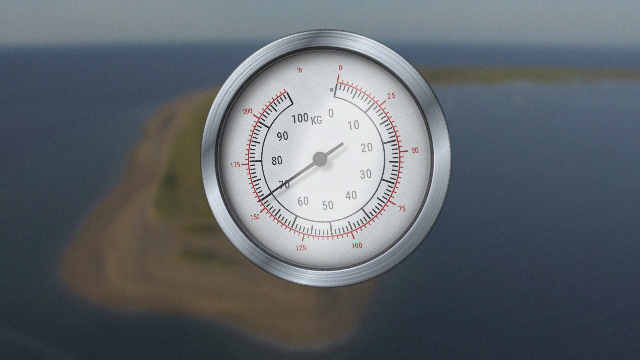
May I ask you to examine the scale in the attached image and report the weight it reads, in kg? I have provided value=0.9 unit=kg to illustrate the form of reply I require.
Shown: value=70 unit=kg
